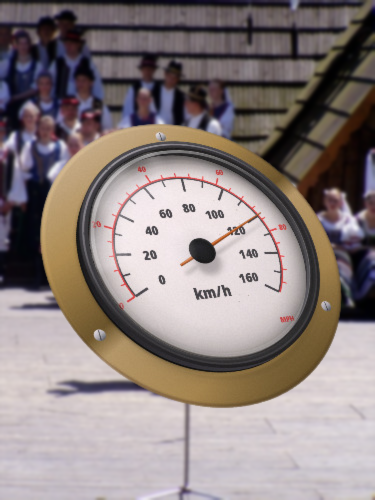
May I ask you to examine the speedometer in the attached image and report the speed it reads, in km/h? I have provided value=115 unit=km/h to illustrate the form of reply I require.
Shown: value=120 unit=km/h
